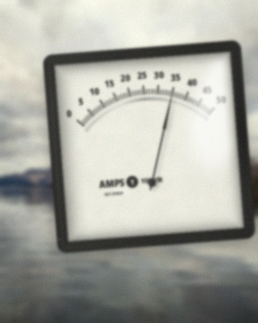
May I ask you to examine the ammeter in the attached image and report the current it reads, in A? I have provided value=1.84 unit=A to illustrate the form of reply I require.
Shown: value=35 unit=A
